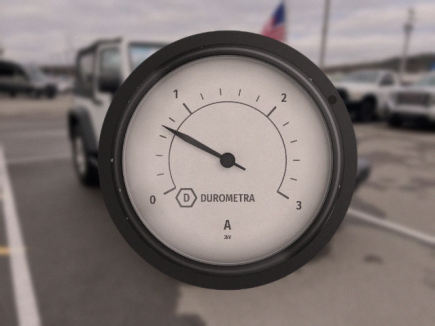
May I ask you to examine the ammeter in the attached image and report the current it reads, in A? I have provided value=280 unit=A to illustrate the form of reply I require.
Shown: value=0.7 unit=A
